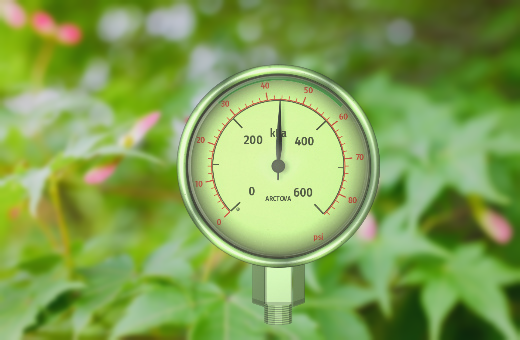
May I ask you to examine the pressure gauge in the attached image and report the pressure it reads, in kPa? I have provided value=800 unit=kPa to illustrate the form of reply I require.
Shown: value=300 unit=kPa
